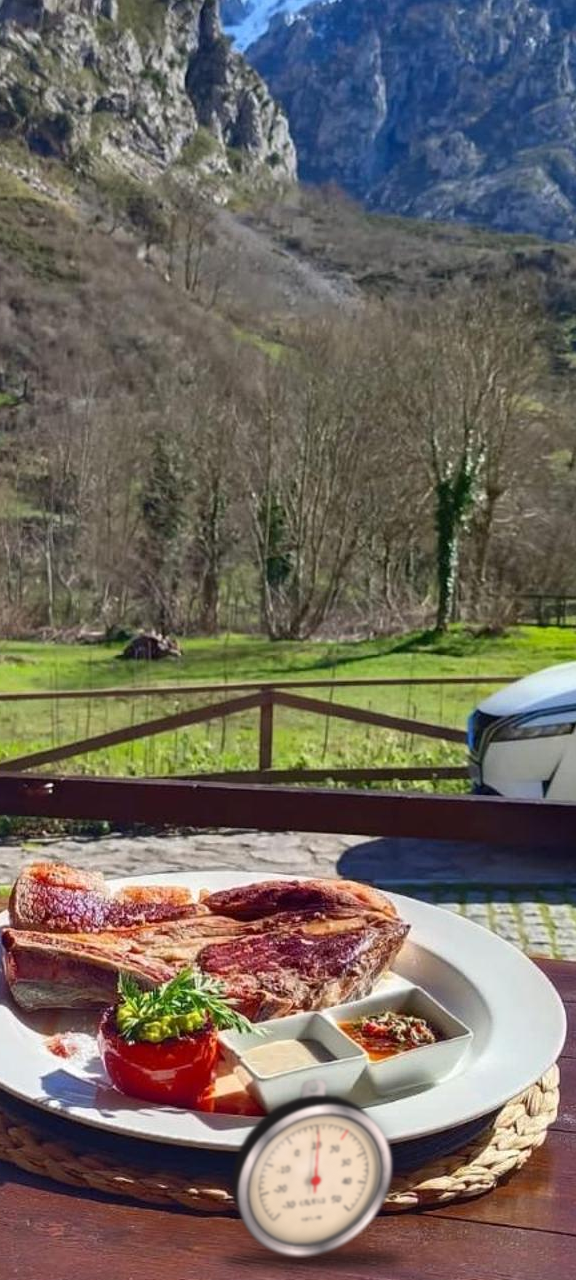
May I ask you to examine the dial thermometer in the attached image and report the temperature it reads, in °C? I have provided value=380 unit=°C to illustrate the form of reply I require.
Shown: value=10 unit=°C
